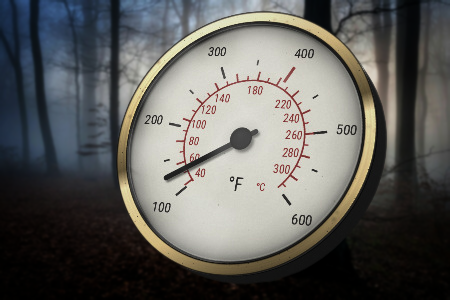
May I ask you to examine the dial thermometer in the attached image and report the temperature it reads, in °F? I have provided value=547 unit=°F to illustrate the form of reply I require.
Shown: value=125 unit=°F
